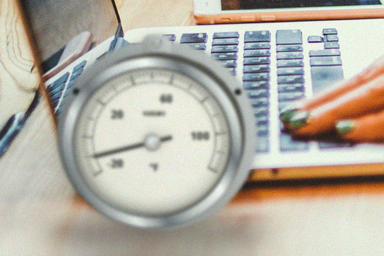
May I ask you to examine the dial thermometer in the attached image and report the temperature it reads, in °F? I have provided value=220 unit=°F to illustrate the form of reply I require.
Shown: value=-10 unit=°F
